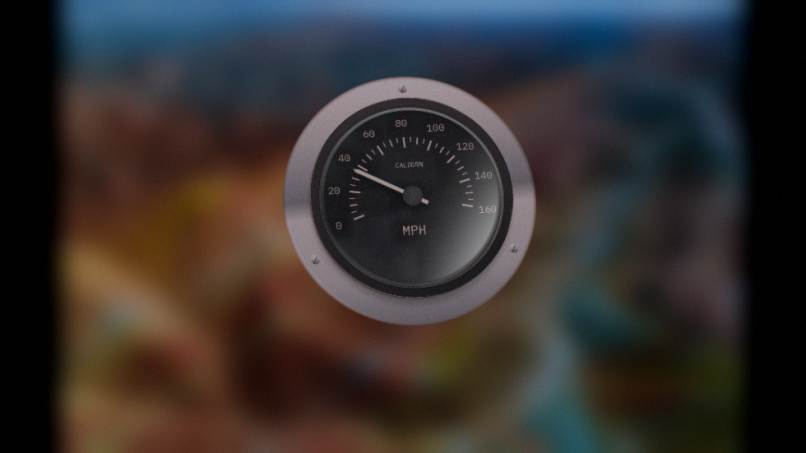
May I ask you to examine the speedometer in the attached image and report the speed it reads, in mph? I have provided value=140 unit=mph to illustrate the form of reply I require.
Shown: value=35 unit=mph
